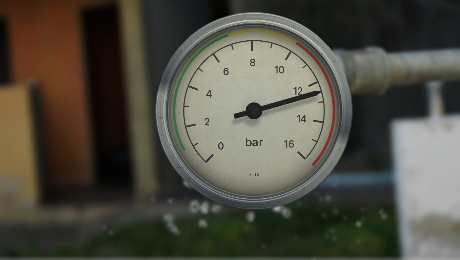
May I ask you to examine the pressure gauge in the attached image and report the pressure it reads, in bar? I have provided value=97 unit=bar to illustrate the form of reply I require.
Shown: value=12.5 unit=bar
